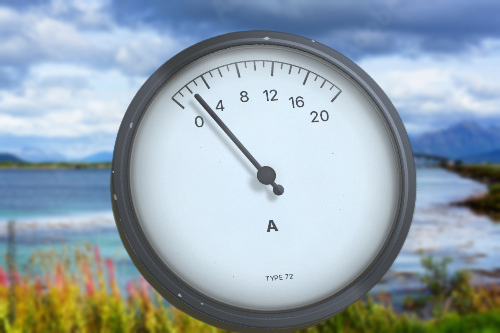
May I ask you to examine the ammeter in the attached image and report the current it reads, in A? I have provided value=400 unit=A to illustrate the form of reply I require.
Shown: value=2 unit=A
